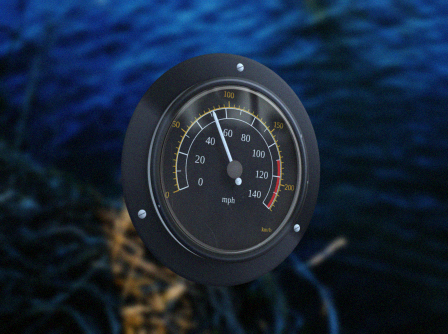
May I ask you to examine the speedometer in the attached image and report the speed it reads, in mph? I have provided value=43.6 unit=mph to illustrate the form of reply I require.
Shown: value=50 unit=mph
